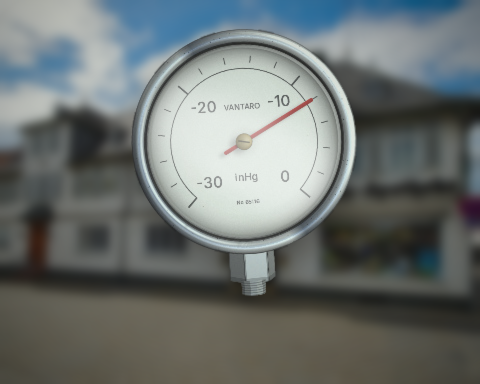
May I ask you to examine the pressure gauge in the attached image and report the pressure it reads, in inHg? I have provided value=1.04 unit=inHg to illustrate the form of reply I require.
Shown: value=-8 unit=inHg
